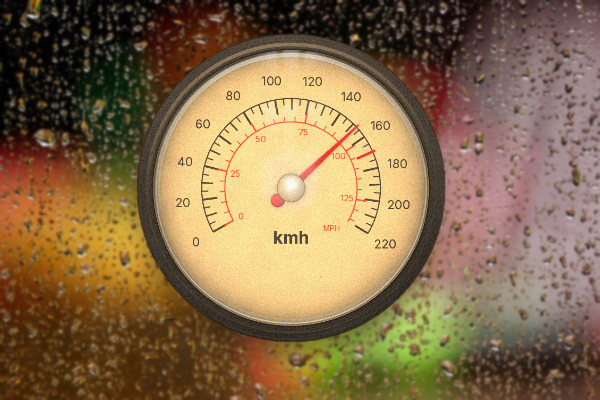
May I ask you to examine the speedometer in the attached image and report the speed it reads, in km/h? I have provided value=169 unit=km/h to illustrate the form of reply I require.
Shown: value=152.5 unit=km/h
